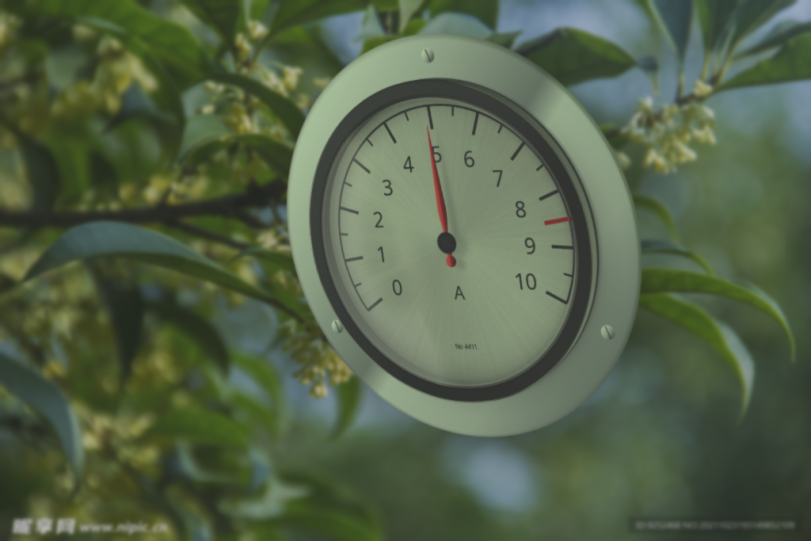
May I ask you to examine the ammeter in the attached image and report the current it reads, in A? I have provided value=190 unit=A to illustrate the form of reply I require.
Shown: value=5 unit=A
